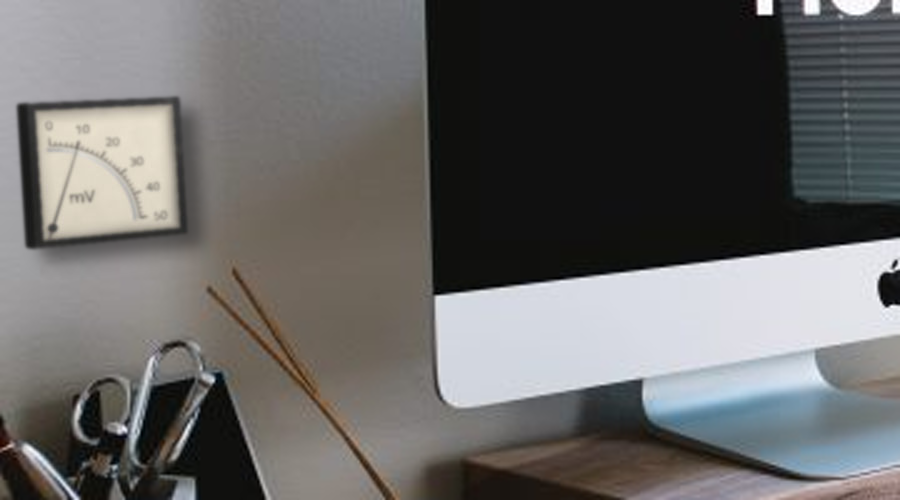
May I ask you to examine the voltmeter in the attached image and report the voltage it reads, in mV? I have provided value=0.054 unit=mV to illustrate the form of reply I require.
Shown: value=10 unit=mV
